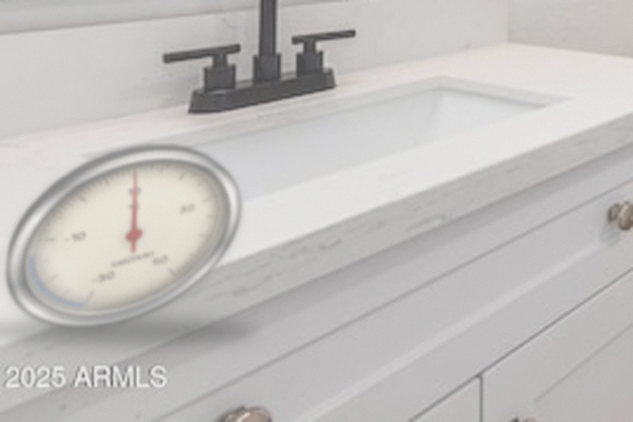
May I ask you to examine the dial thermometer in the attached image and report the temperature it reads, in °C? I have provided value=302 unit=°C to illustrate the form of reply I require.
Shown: value=10 unit=°C
